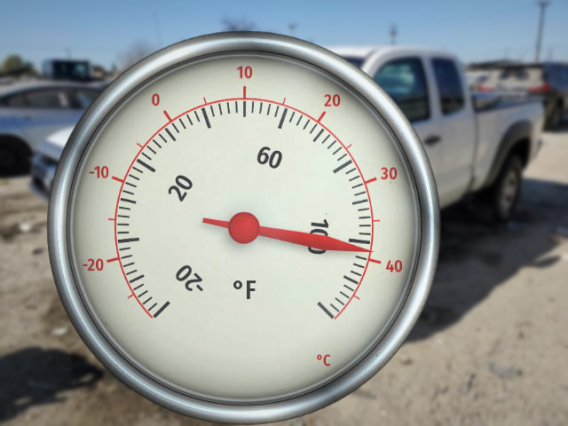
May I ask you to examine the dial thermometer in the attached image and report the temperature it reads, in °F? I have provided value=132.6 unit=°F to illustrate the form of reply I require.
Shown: value=102 unit=°F
